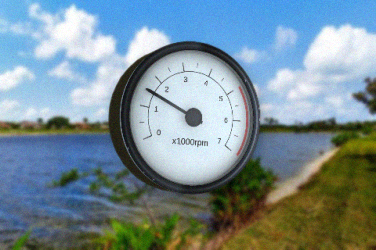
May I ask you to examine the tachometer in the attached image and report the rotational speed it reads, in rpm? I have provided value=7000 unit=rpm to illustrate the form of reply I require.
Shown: value=1500 unit=rpm
